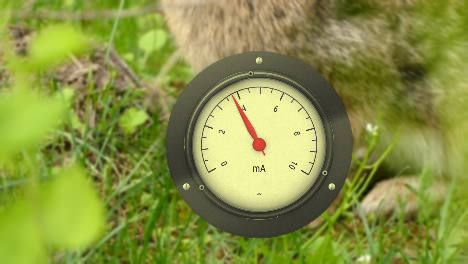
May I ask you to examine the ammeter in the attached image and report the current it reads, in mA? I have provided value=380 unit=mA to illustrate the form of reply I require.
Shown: value=3.75 unit=mA
